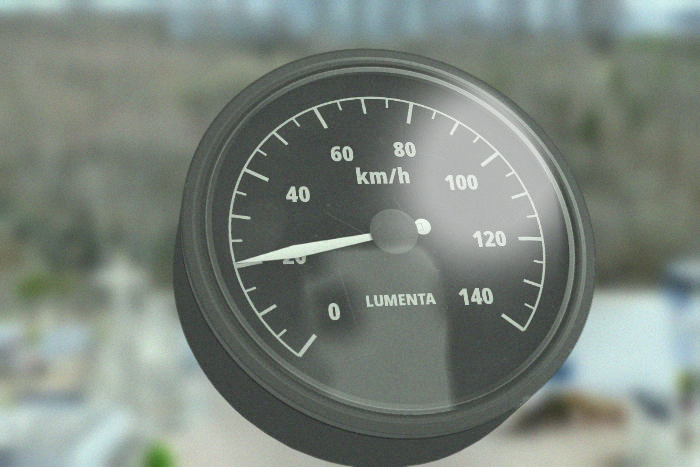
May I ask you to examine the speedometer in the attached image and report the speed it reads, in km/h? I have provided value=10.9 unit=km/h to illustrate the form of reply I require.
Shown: value=20 unit=km/h
